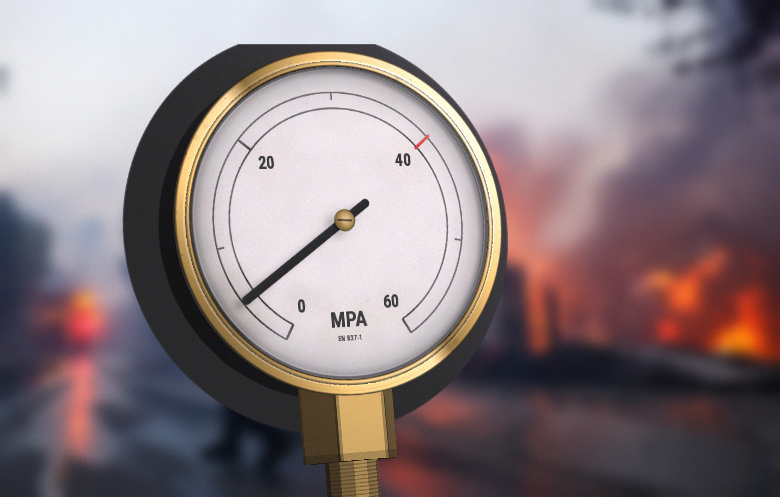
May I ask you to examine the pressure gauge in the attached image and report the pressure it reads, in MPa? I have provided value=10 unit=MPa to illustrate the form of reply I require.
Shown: value=5 unit=MPa
